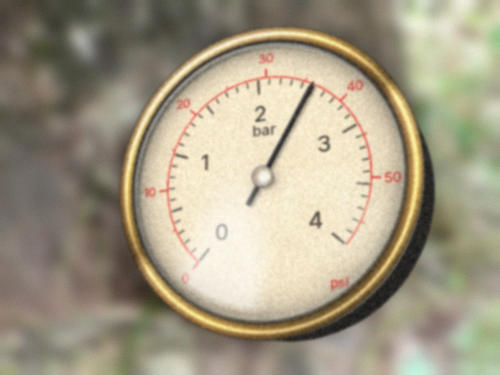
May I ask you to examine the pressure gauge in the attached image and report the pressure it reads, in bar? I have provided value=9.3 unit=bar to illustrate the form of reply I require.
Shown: value=2.5 unit=bar
